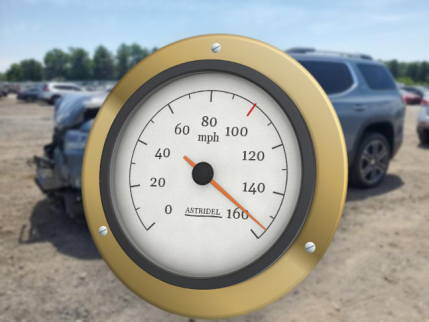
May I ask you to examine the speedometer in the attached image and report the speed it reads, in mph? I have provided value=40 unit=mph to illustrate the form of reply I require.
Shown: value=155 unit=mph
